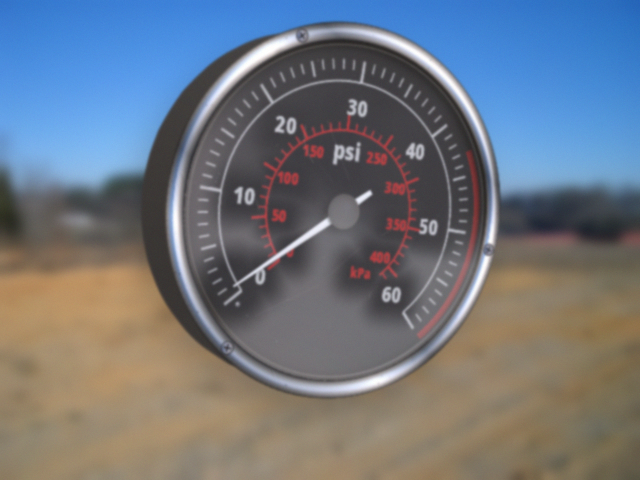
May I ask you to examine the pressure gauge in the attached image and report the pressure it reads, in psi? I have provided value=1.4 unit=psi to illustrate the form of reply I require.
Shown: value=1 unit=psi
